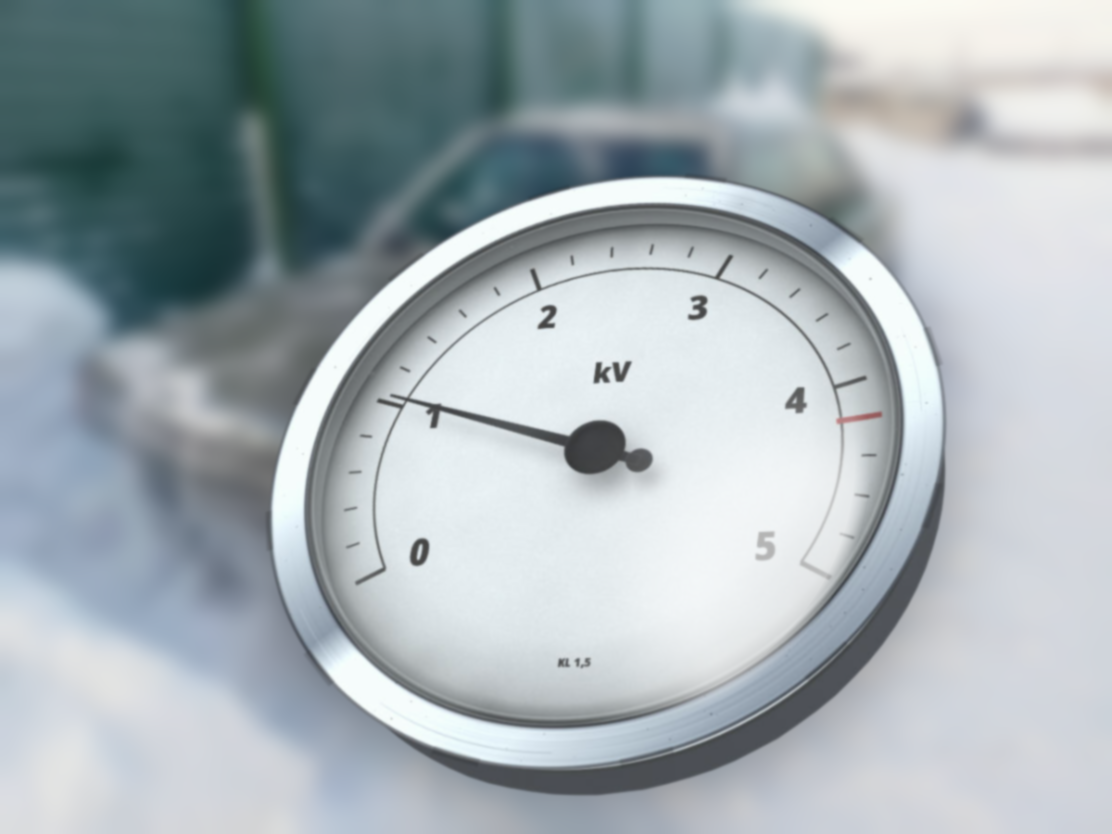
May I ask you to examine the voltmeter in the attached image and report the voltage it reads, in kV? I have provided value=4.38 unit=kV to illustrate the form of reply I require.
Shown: value=1 unit=kV
